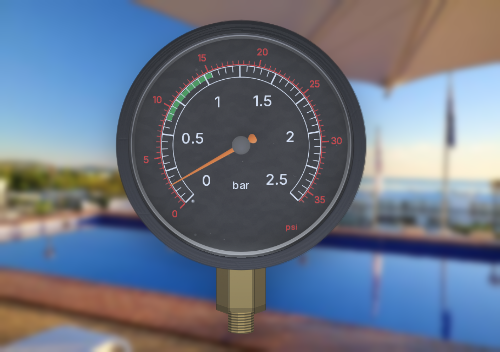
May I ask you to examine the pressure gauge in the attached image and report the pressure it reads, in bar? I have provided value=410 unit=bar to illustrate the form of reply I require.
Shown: value=0.15 unit=bar
